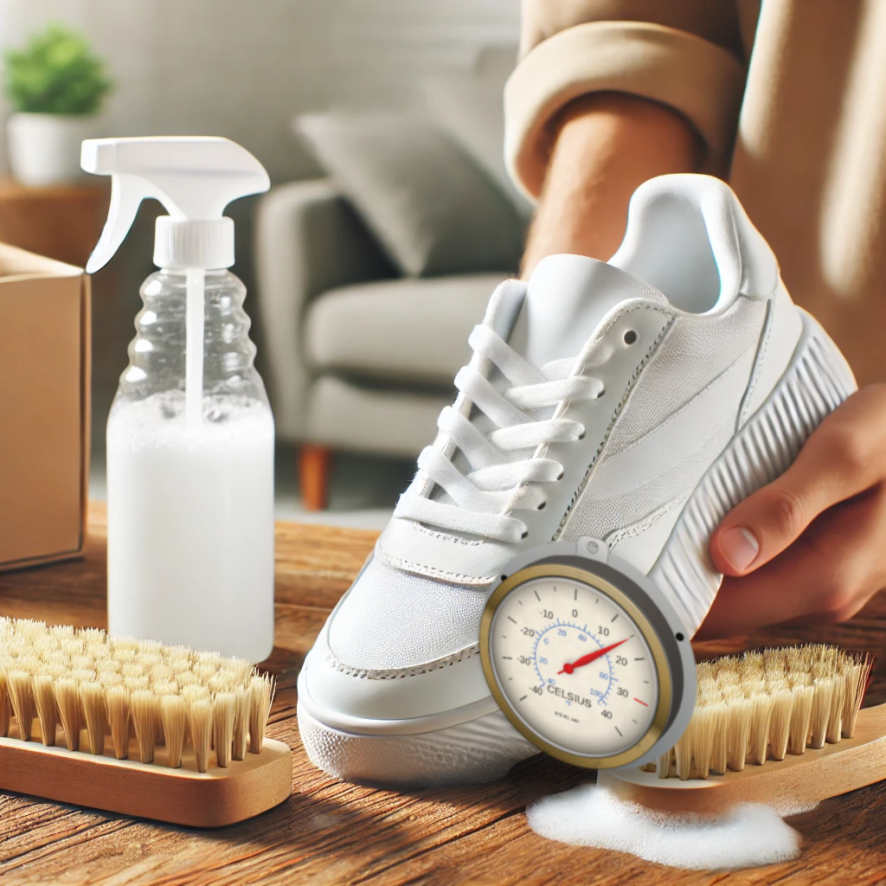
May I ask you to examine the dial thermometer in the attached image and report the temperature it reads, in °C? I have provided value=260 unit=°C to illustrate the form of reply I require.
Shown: value=15 unit=°C
